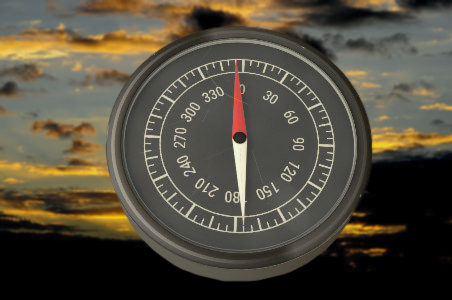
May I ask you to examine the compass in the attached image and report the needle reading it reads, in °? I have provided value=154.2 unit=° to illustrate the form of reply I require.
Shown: value=355 unit=°
